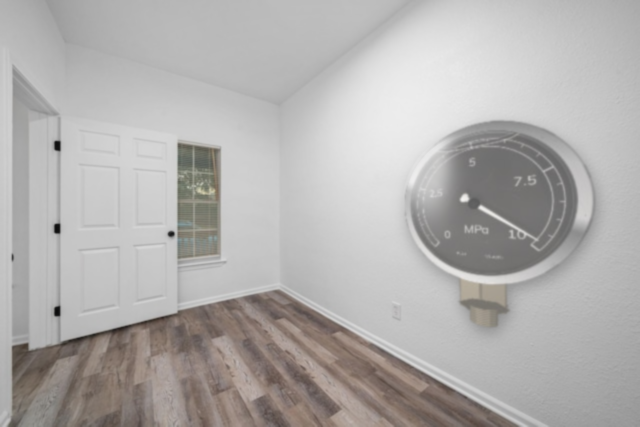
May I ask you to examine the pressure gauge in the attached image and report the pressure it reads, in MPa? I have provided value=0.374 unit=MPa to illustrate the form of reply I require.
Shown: value=9.75 unit=MPa
